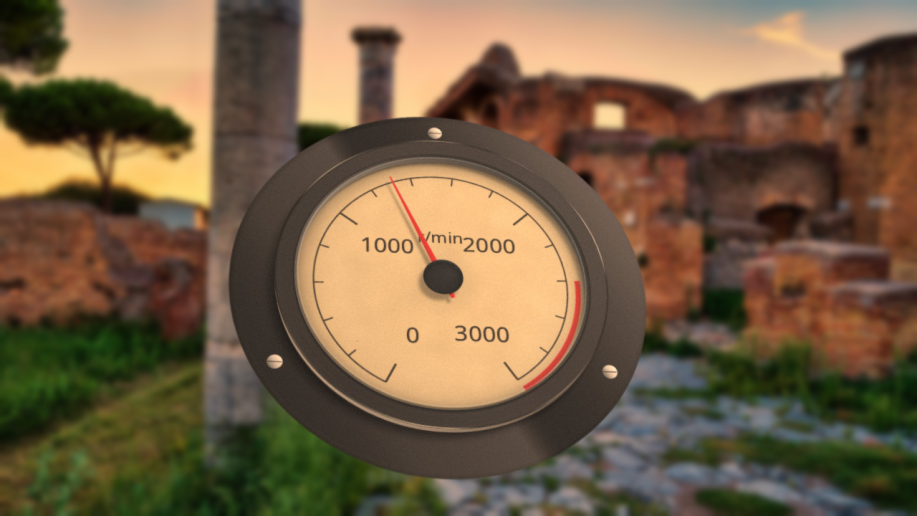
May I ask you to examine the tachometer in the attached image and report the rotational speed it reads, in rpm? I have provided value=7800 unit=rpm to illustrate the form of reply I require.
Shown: value=1300 unit=rpm
